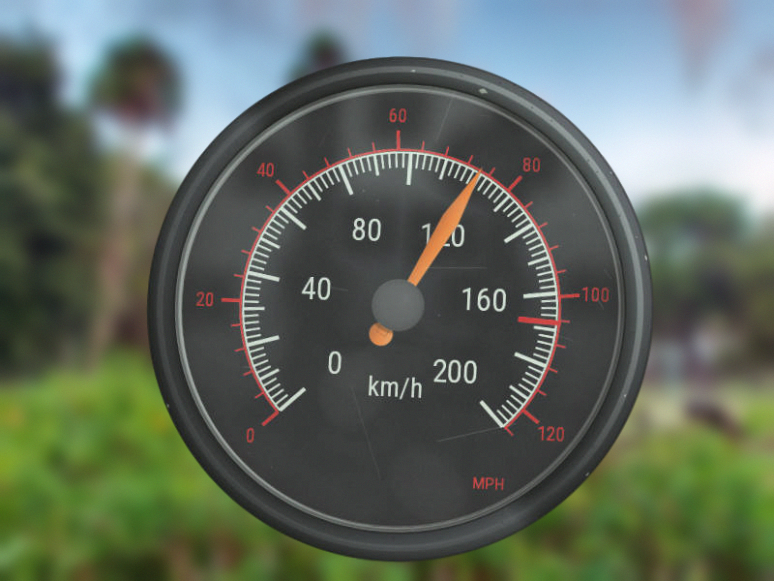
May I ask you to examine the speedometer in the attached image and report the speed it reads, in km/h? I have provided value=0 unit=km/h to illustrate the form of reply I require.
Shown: value=120 unit=km/h
